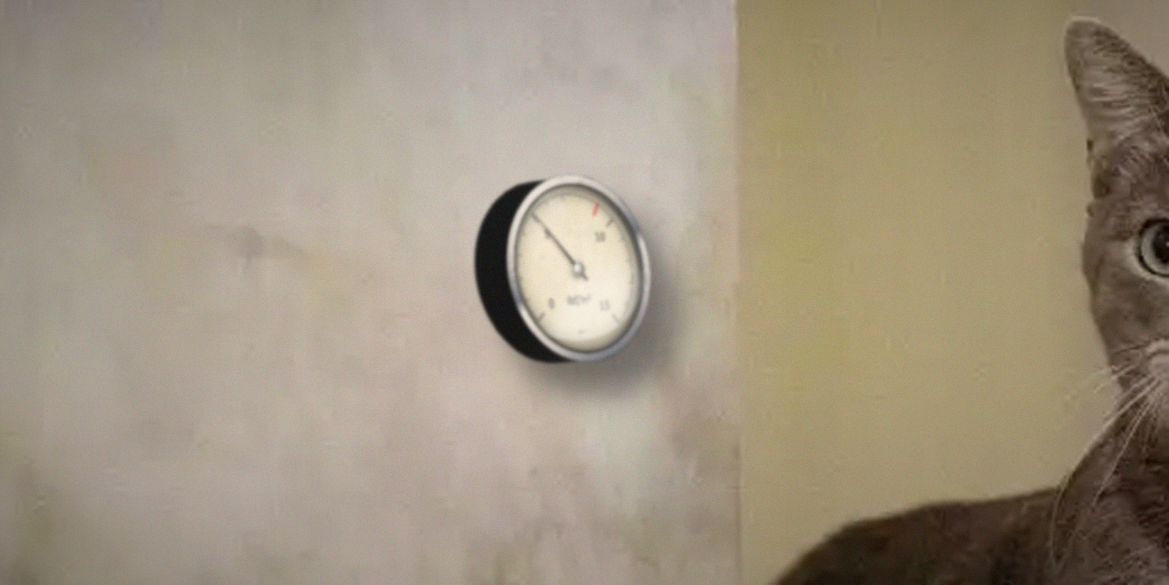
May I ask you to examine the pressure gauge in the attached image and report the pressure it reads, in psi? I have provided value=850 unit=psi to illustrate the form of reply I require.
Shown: value=5 unit=psi
